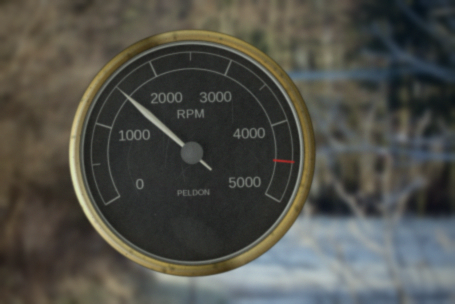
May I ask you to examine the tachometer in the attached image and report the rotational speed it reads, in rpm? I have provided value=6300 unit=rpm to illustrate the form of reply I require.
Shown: value=1500 unit=rpm
